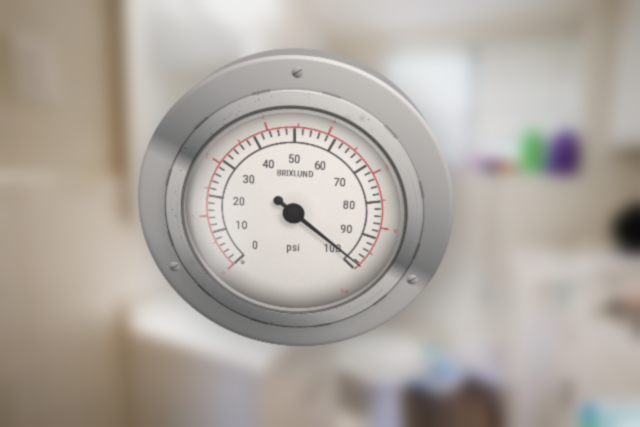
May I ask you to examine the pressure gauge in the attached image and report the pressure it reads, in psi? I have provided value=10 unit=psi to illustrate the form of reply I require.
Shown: value=98 unit=psi
